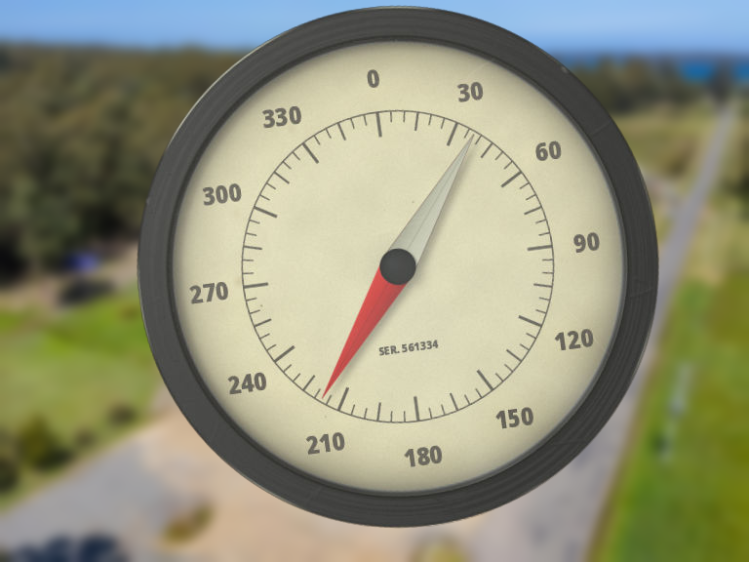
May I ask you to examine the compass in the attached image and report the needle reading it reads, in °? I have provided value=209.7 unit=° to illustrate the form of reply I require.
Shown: value=217.5 unit=°
